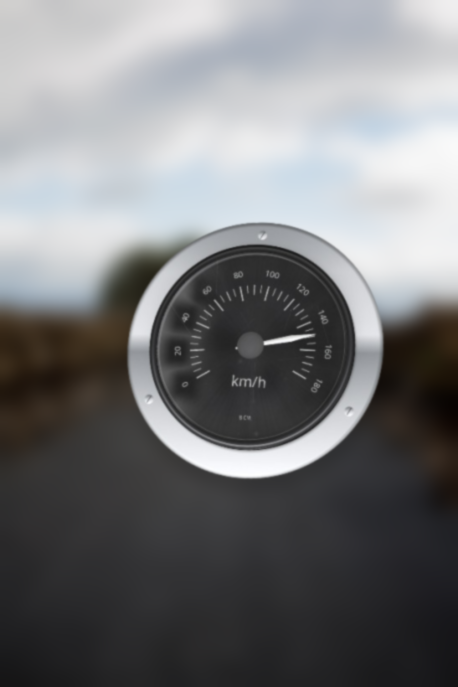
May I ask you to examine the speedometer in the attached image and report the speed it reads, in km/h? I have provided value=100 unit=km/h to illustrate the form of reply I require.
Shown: value=150 unit=km/h
